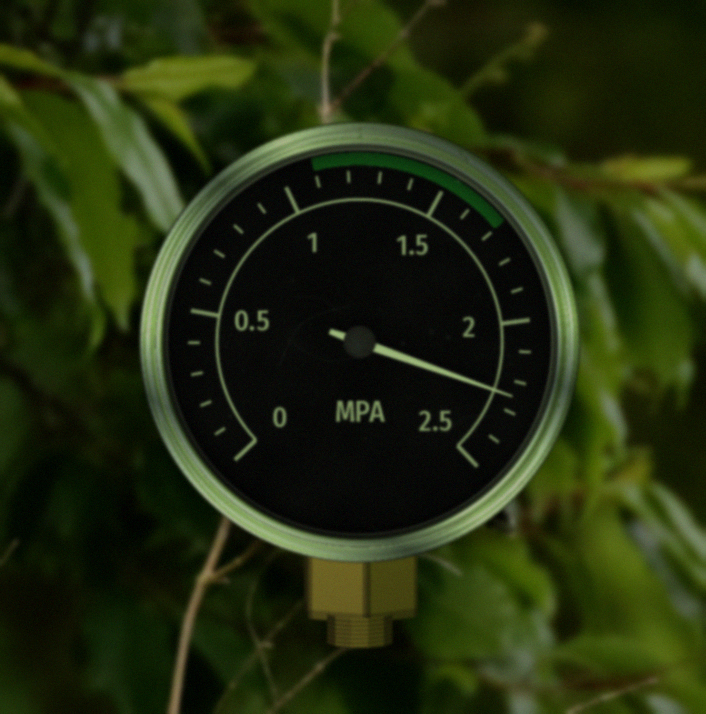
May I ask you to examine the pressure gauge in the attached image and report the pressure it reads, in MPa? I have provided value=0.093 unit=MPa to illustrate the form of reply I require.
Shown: value=2.25 unit=MPa
